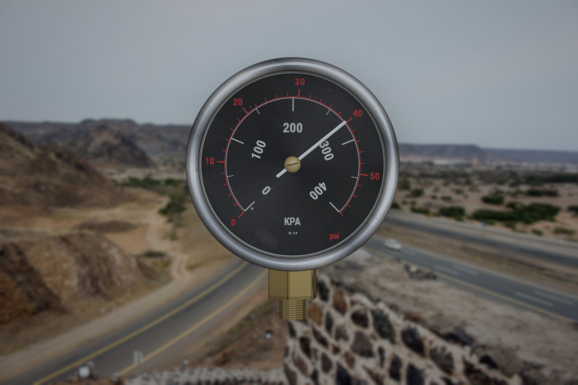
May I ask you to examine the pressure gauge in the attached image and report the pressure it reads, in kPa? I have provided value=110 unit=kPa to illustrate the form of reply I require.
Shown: value=275 unit=kPa
